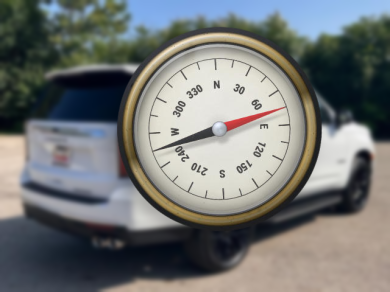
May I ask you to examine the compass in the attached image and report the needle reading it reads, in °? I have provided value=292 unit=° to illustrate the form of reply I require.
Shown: value=75 unit=°
